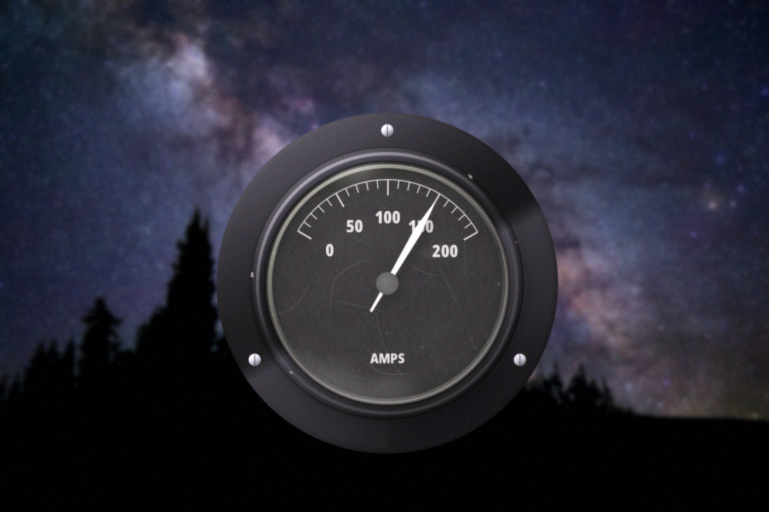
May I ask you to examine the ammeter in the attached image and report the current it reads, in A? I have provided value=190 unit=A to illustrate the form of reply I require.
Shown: value=150 unit=A
